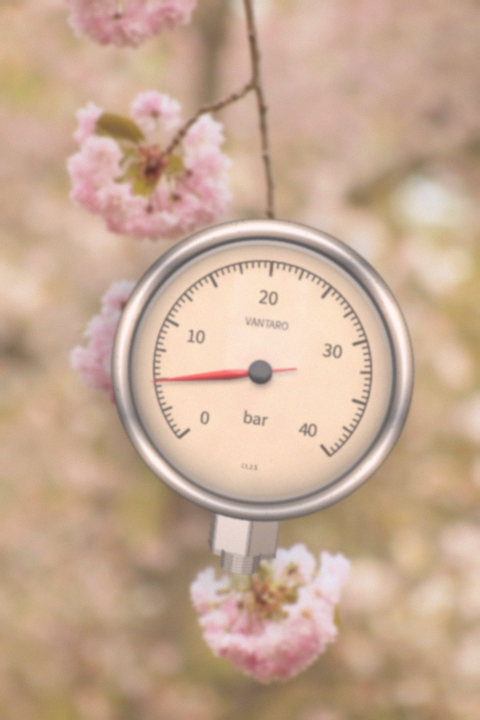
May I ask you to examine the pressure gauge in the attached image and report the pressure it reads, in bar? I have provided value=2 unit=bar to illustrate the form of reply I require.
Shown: value=5 unit=bar
